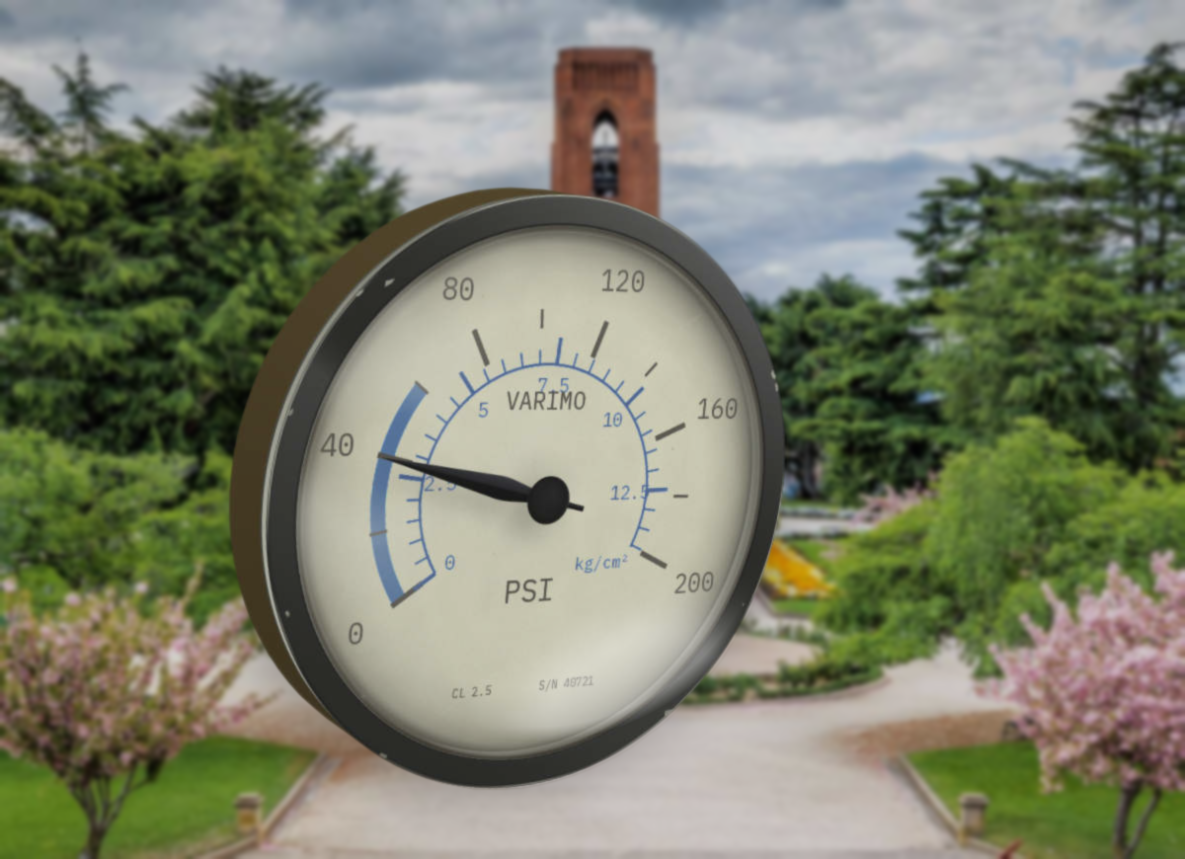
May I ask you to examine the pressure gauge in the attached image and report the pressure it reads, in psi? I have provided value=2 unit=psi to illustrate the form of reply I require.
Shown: value=40 unit=psi
